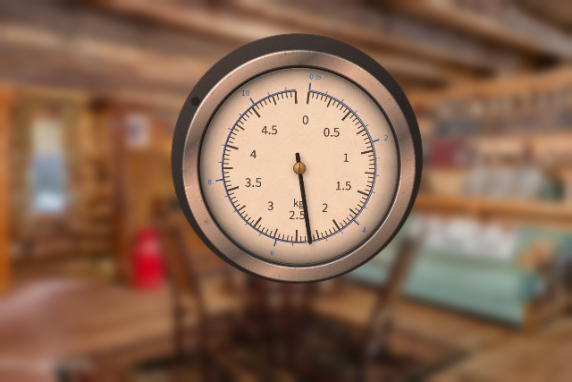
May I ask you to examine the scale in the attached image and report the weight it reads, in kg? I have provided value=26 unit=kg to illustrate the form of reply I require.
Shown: value=2.35 unit=kg
